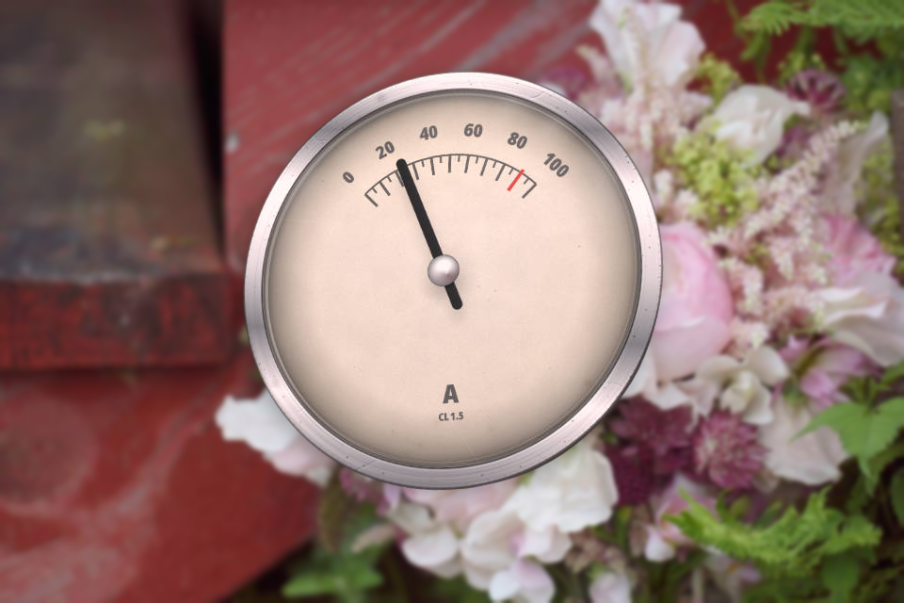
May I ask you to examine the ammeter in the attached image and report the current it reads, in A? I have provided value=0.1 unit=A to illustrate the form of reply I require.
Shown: value=25 unit=A
